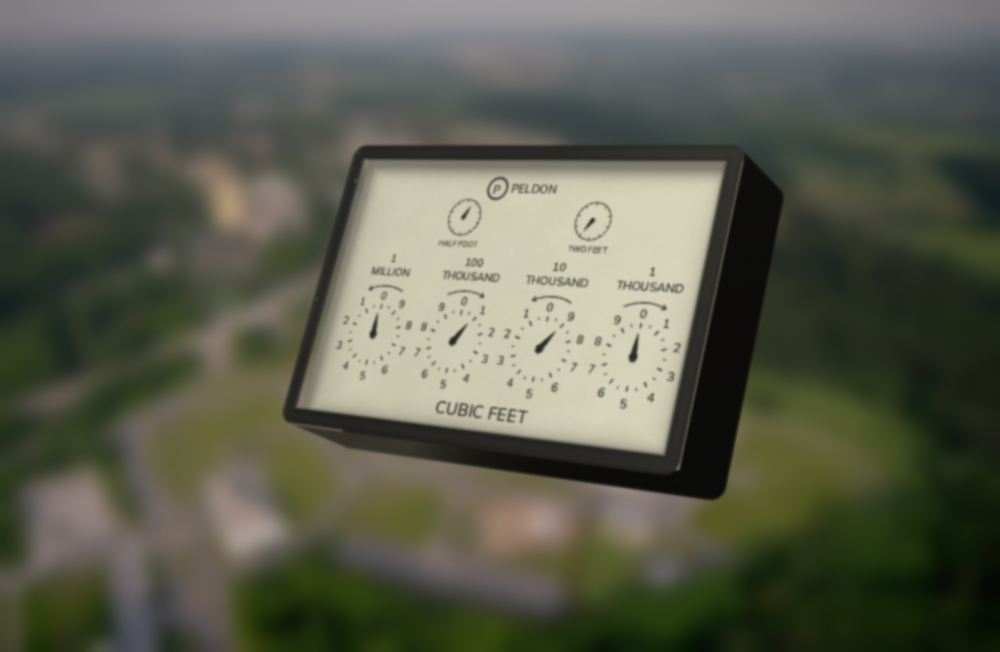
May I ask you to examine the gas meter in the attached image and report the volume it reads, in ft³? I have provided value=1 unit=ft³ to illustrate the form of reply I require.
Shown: value=9000 unit=ft³
